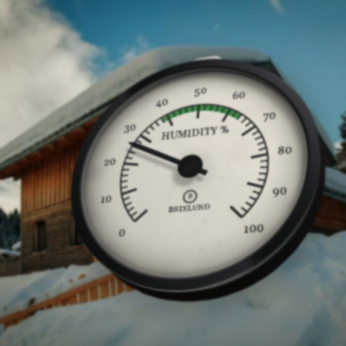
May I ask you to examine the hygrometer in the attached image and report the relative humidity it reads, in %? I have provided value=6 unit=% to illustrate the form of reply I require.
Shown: value=26 unit=%
